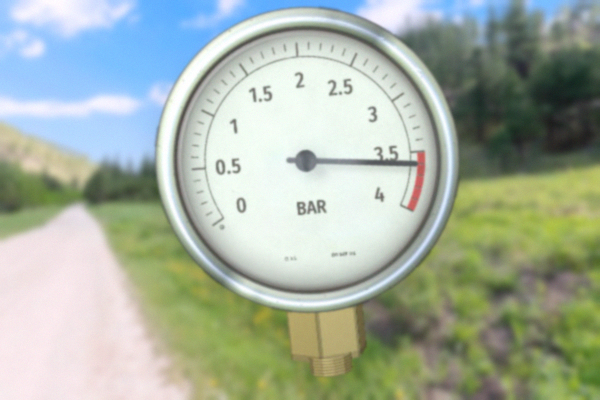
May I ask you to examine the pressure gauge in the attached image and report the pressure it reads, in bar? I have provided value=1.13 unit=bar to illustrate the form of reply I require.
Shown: value=3.6 unit=bar
